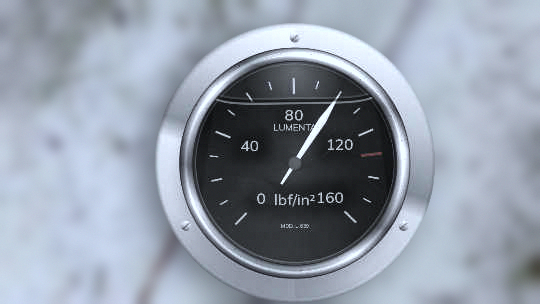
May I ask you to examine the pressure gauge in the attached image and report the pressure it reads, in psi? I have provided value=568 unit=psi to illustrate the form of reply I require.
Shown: value=100 unit=psi
